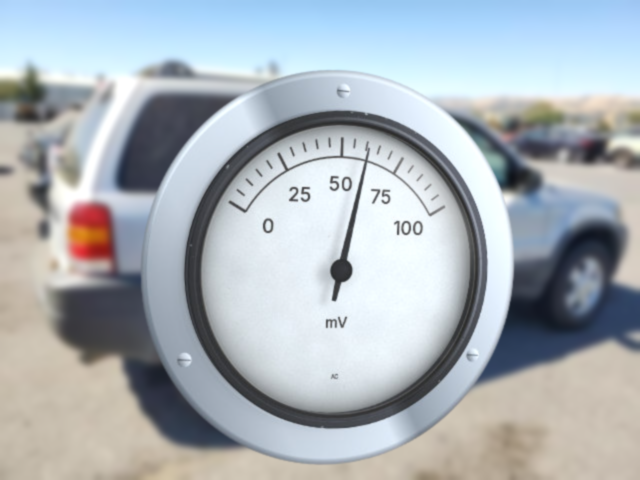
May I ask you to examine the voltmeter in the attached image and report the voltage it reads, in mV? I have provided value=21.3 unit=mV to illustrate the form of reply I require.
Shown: value=60 unit=mV
